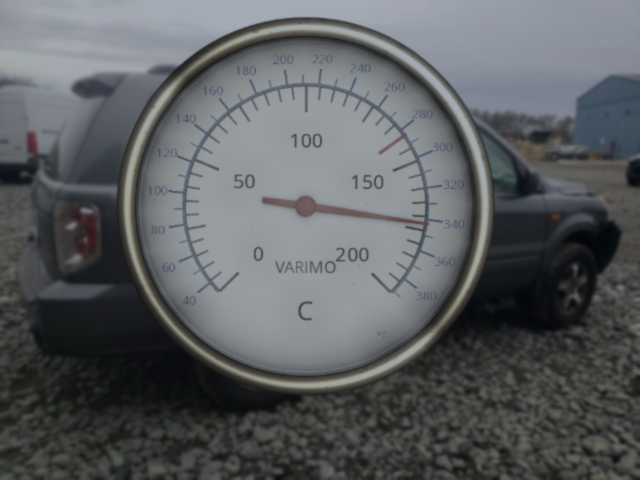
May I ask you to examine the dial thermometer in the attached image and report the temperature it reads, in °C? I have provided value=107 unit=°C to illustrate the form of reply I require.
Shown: value=172.5 unit=°C
